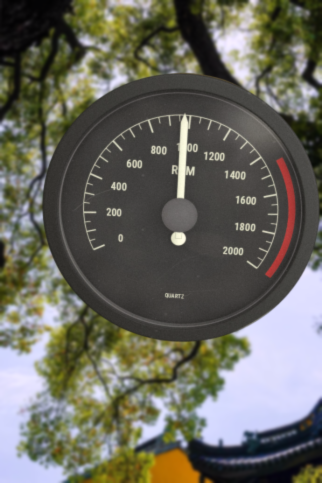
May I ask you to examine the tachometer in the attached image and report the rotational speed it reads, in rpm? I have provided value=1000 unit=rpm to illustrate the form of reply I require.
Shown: value=975 unit=rpm
